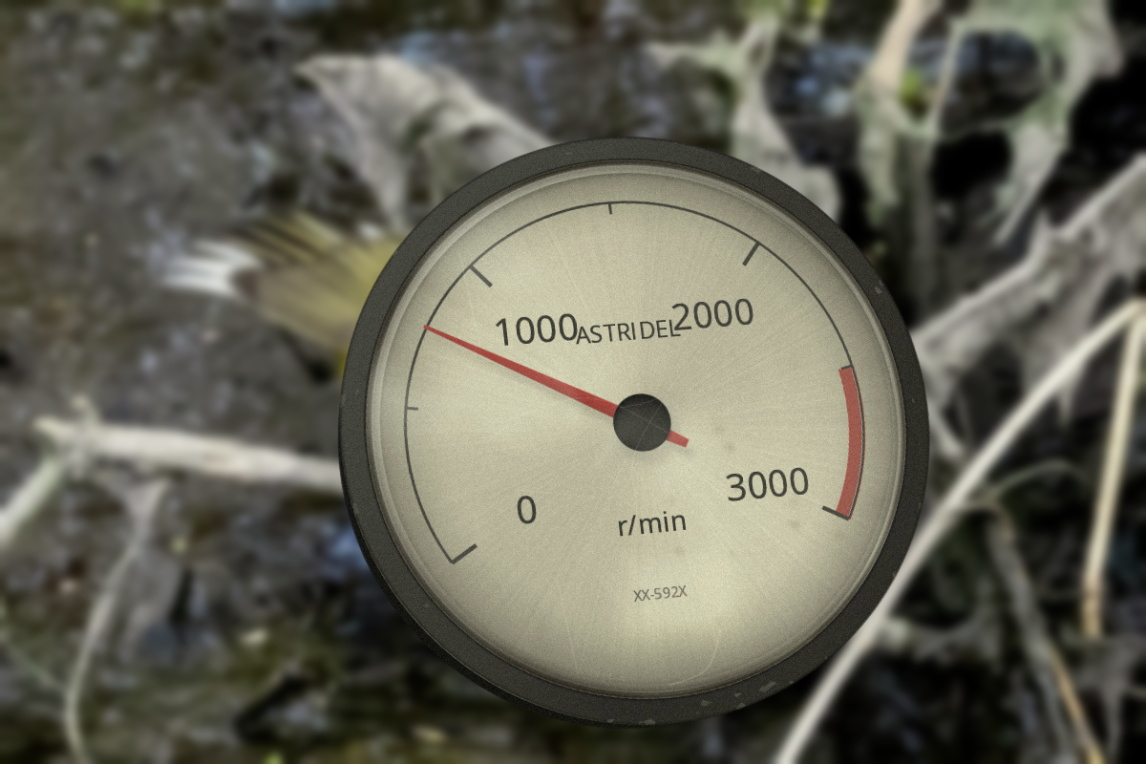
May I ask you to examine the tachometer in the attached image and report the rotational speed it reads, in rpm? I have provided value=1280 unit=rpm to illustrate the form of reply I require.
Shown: value=750 unit=rpm
